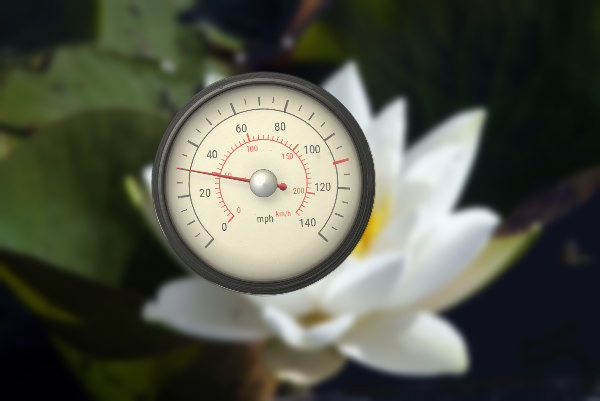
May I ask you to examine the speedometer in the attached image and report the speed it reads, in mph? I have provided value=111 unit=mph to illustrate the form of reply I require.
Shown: value=30 unit=mph
